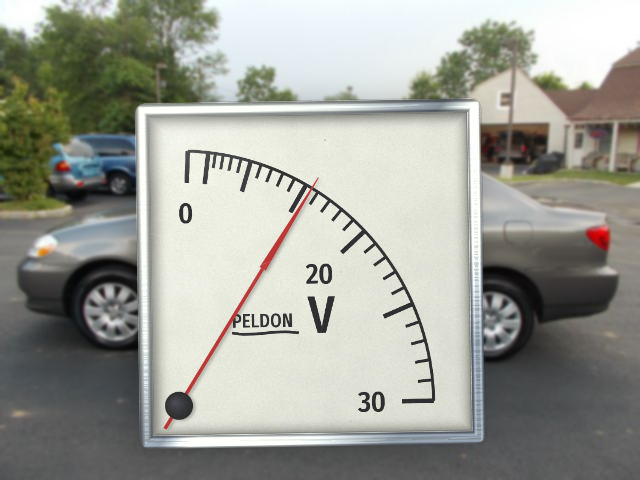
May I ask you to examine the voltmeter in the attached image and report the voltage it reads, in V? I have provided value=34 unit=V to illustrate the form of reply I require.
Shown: value=15.5 unit=V
